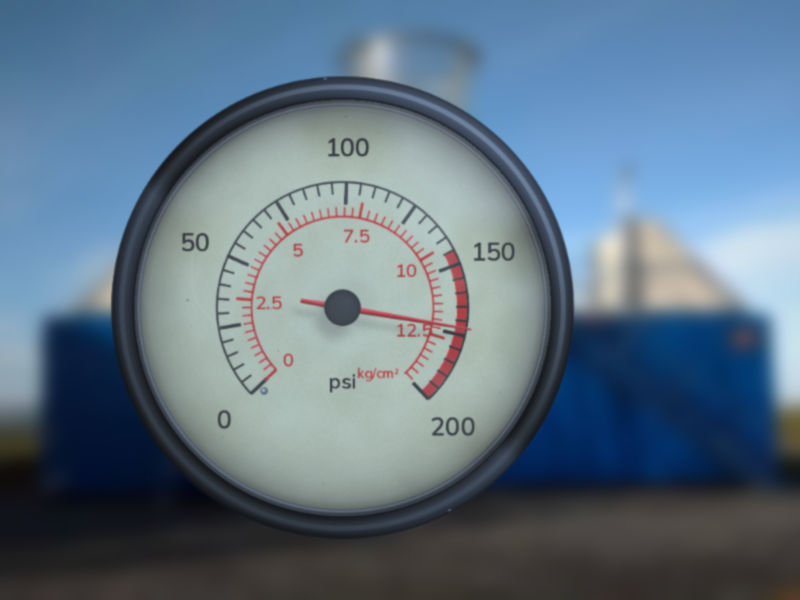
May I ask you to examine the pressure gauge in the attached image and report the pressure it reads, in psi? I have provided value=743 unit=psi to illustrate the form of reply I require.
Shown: value=172.5 unit=psi
